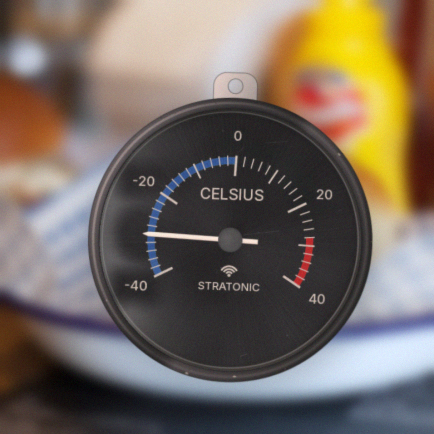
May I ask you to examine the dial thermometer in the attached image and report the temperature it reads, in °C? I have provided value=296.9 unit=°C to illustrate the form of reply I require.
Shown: value=-30 unit=°C
